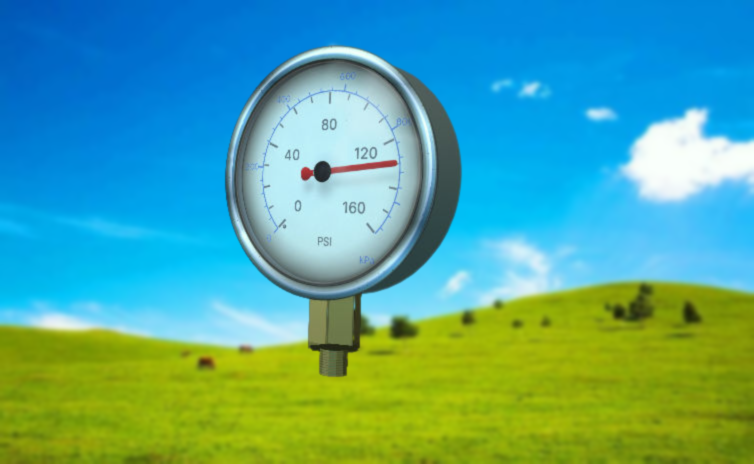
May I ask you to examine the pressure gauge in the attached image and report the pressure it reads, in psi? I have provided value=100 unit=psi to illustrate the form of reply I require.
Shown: value=130 unit=psi
